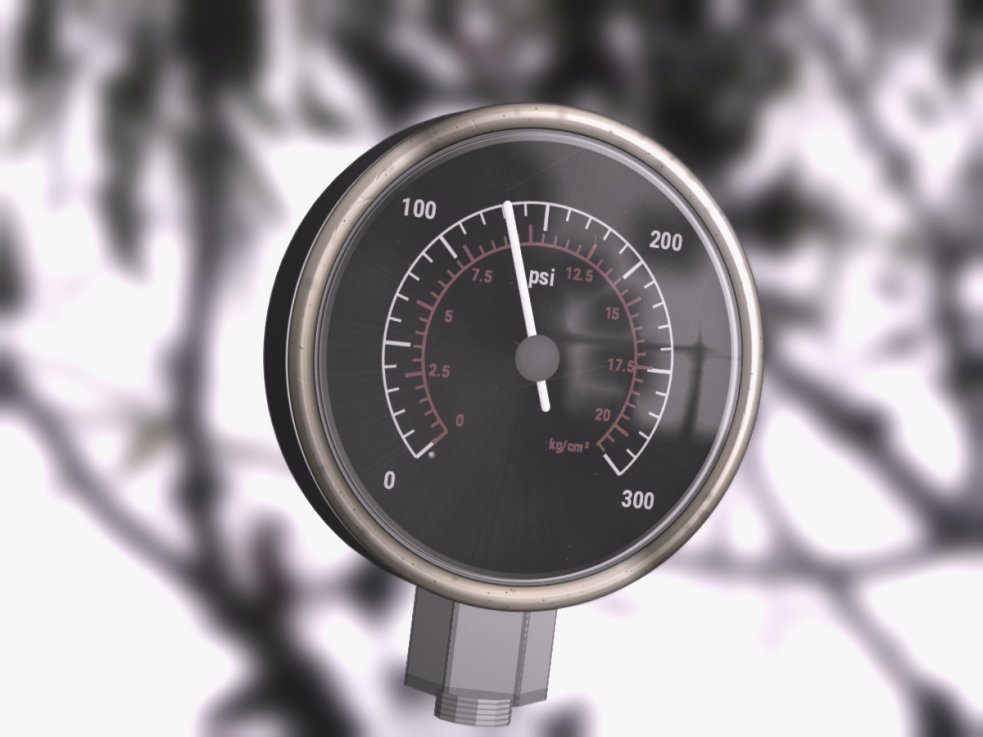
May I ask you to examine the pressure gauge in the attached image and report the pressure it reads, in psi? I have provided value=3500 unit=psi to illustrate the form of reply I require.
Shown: value=130 unit=psi
